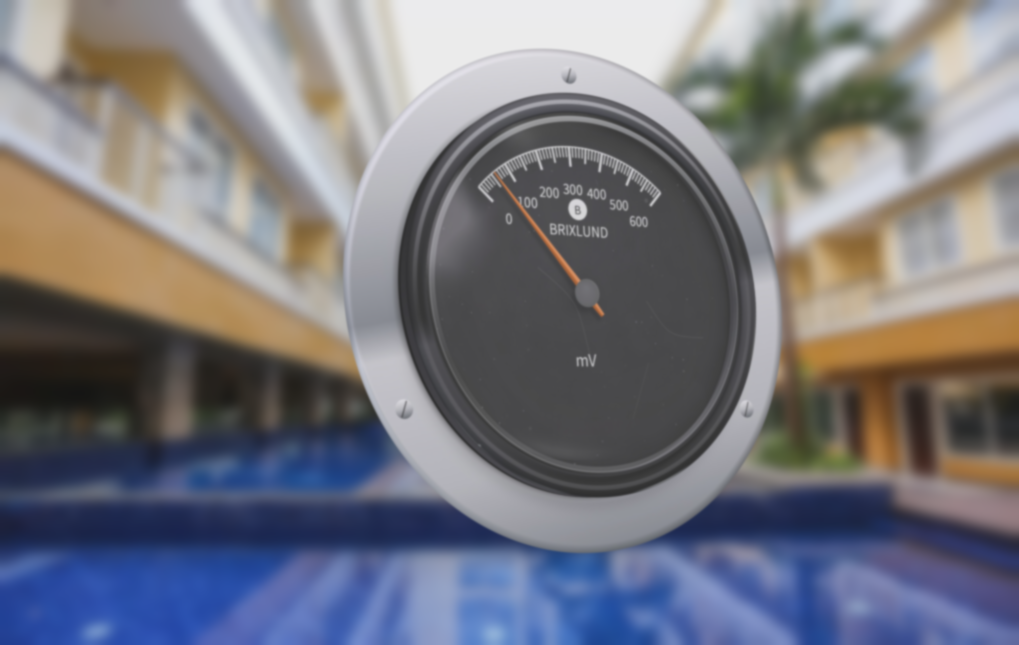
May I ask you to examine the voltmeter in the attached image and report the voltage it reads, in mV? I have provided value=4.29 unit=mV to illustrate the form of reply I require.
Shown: value=50 unit=mV
